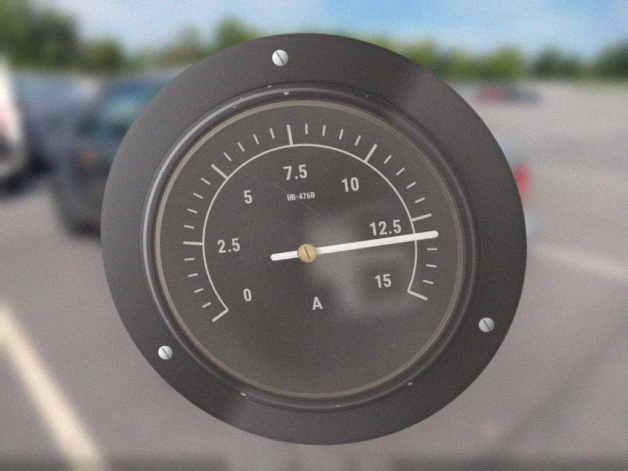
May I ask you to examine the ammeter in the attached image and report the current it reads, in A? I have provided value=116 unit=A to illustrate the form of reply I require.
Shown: value=13 unit=A
